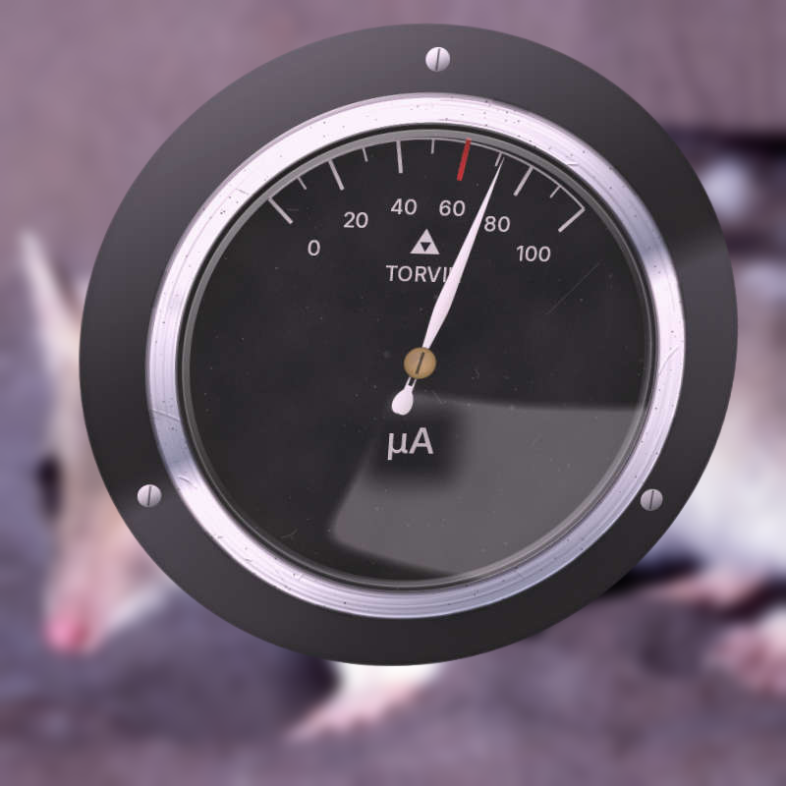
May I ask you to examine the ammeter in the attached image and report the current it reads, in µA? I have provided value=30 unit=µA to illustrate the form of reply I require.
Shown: value=70 unit=µA
